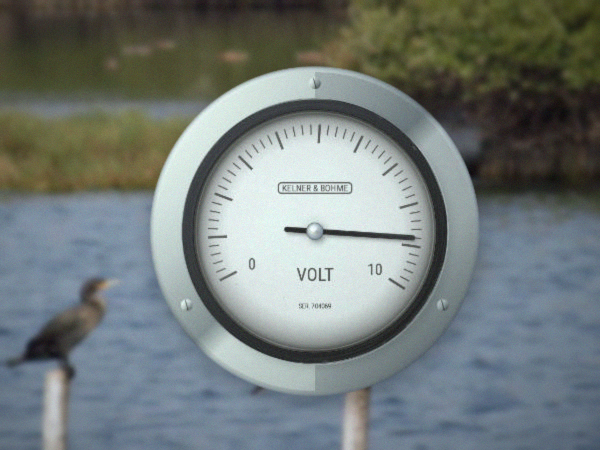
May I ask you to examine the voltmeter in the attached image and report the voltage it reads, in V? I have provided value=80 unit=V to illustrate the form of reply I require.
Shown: value=8.8 unit=V
